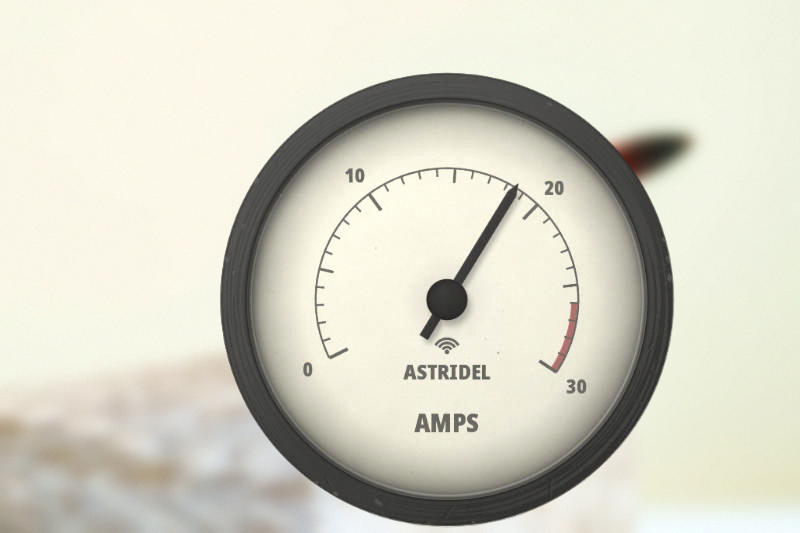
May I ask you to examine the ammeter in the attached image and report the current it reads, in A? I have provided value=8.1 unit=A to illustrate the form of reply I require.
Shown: value=18.5 unit=A
